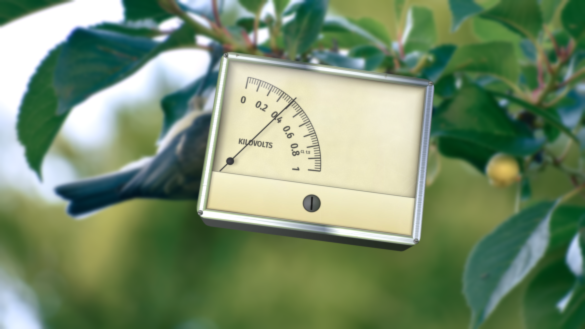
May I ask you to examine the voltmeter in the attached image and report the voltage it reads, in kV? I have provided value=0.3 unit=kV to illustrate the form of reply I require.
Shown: value=0.4 unit=kV
